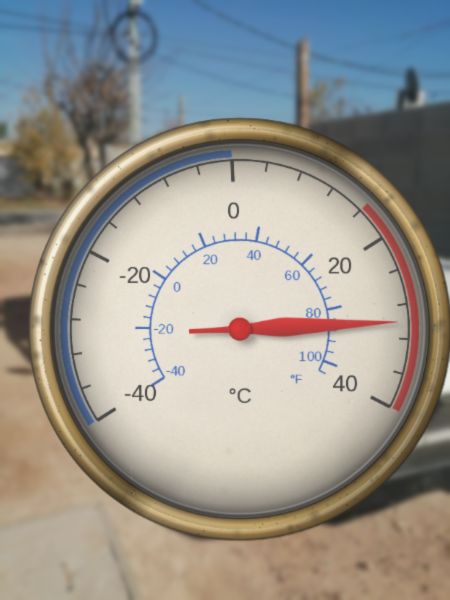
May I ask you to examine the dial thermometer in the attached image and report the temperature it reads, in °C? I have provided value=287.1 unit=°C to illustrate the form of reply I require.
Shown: value=30 unit=°C
